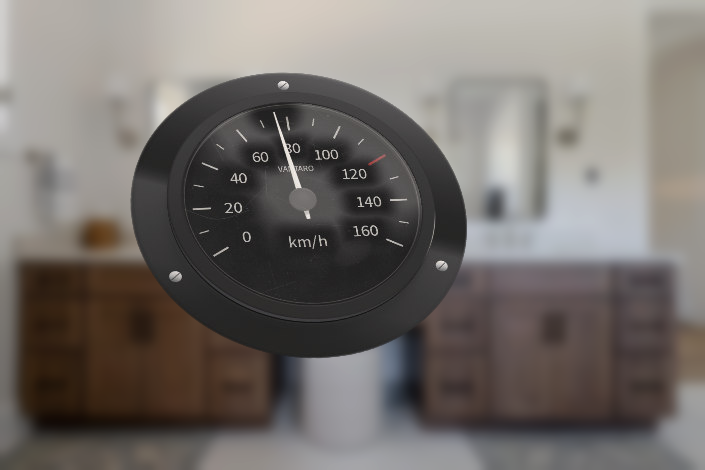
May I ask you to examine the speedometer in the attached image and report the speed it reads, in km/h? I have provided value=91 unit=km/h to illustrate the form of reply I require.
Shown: value=75 unit=km/h
